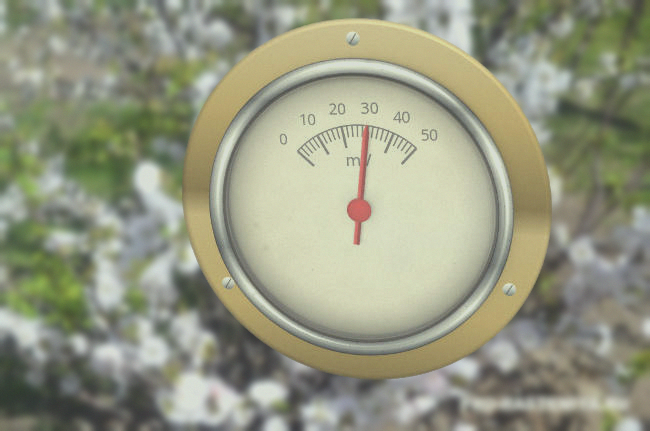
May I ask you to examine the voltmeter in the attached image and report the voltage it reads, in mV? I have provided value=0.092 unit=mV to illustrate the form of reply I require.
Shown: value=30 unit=mV
